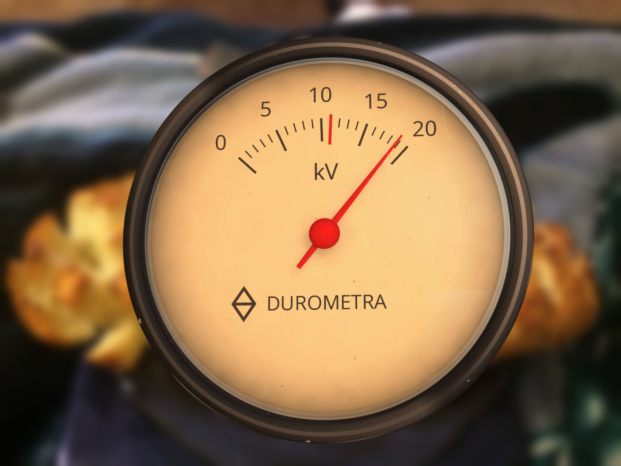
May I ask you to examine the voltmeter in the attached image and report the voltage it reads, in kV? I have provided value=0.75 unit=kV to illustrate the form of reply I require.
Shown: value=19 unit=kV
